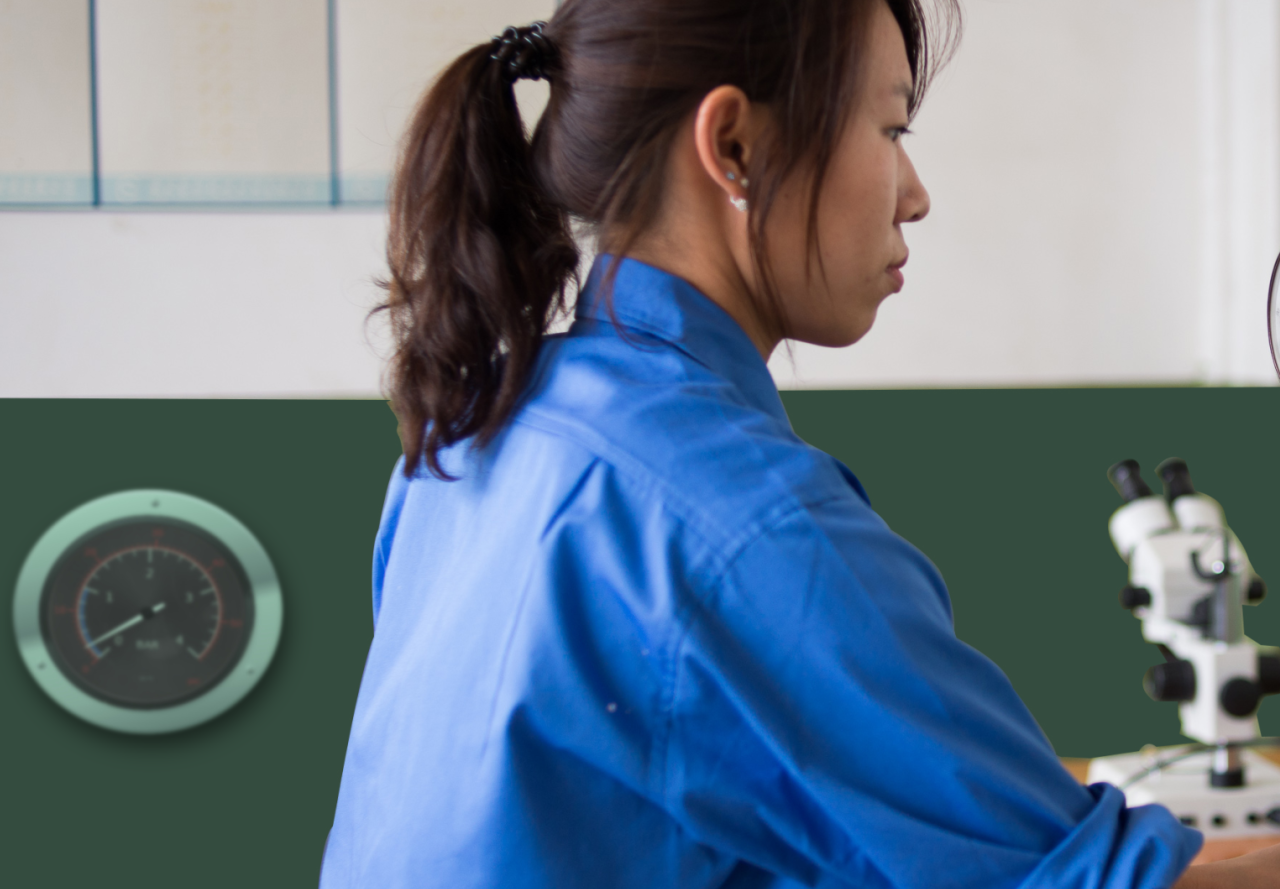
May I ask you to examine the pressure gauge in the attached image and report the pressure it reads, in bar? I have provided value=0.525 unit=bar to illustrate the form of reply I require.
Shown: value=0.2 unit=bar
